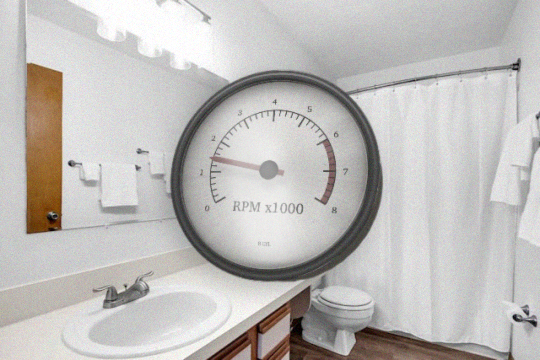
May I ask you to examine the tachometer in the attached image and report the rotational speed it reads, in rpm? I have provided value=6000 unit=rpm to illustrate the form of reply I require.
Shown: value=1400 unit=rpm
